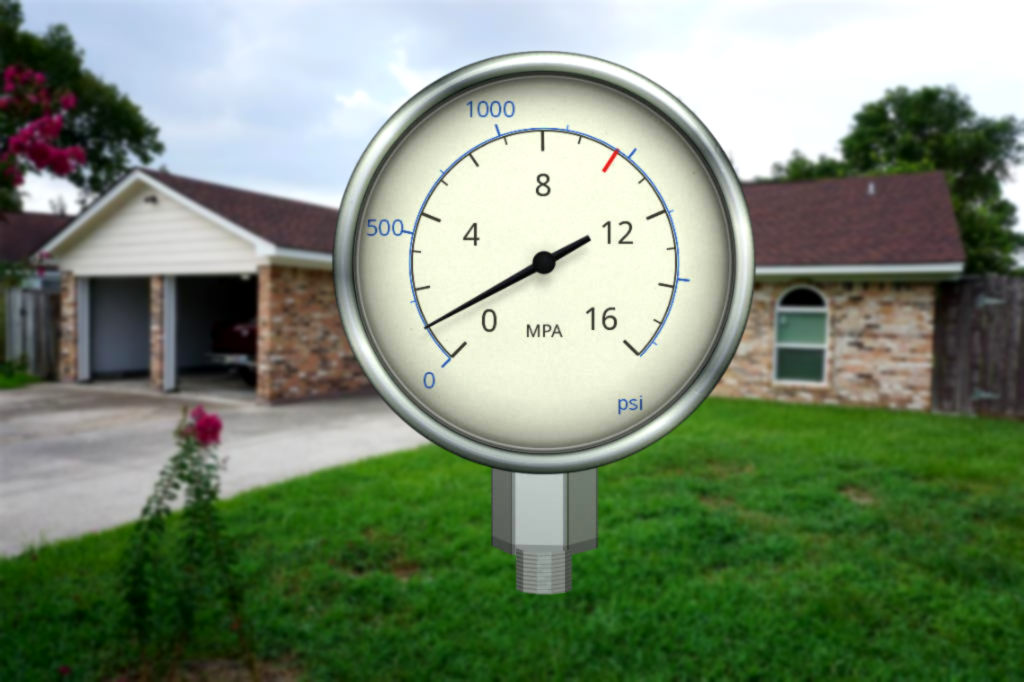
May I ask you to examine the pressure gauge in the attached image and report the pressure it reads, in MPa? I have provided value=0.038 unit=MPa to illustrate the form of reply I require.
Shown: value=1 unit=MPa
